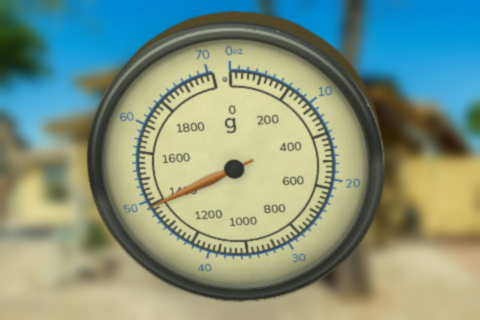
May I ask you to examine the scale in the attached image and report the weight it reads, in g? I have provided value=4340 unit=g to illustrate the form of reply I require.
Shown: value=1400 unit=g
